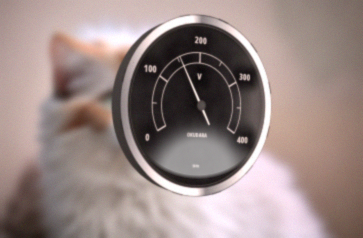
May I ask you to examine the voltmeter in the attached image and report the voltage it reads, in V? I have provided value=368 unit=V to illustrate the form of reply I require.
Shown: value=150 unit=V
